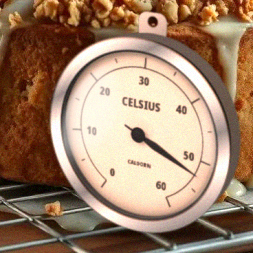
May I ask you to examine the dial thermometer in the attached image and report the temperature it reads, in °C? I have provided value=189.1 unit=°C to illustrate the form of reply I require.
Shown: value=52.5 unit=°C
